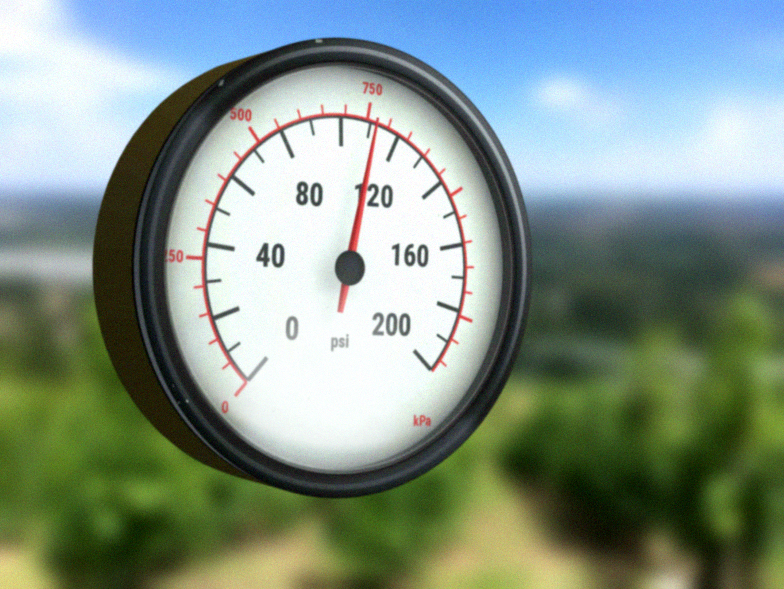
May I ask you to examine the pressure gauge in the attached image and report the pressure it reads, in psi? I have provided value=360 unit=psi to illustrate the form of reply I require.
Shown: value=110 unit=psi
